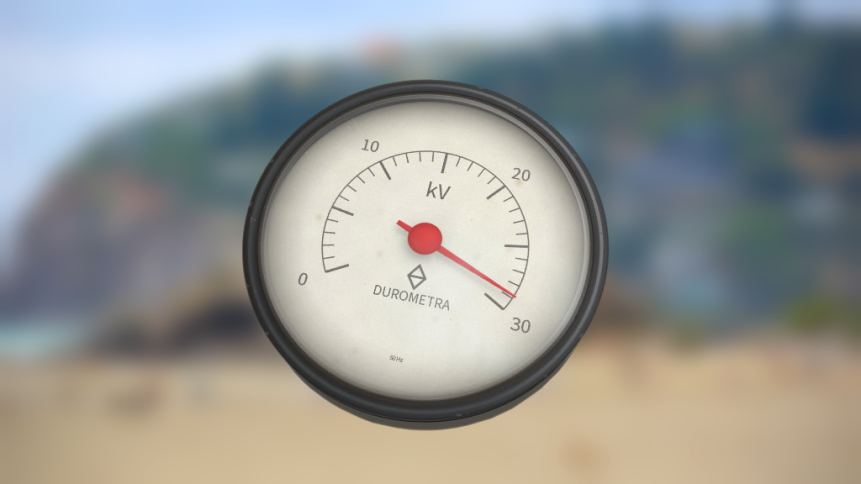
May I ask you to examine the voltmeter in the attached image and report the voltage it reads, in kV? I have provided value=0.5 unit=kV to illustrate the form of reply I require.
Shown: value=29 unit=kV
